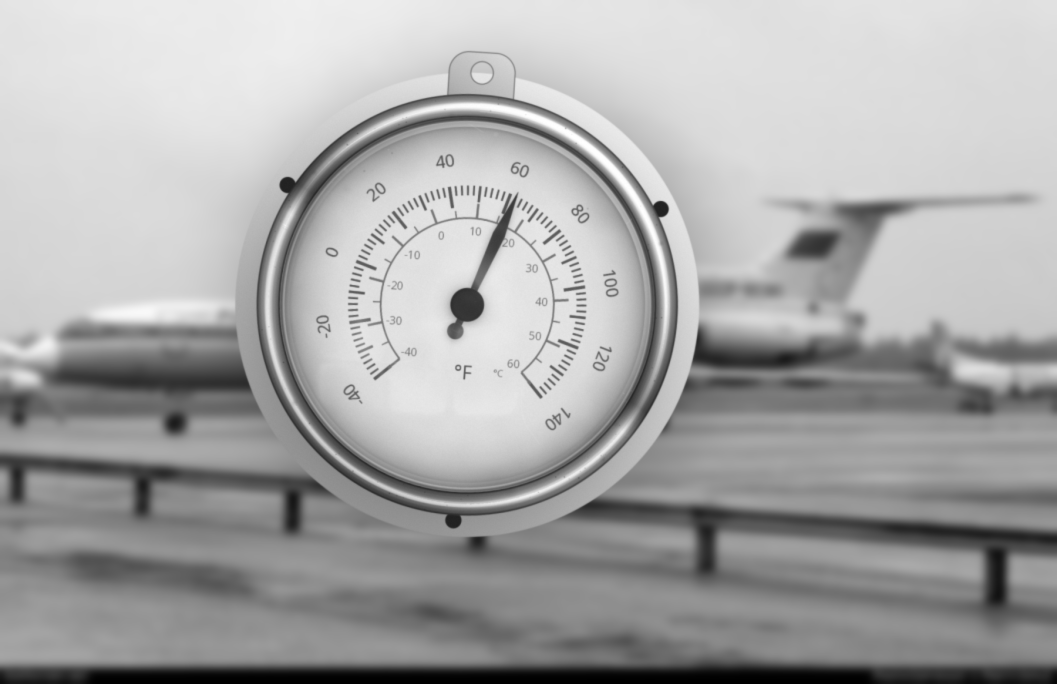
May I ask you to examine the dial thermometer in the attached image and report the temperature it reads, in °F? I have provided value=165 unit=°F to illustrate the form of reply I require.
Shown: value=62 unit=°F
